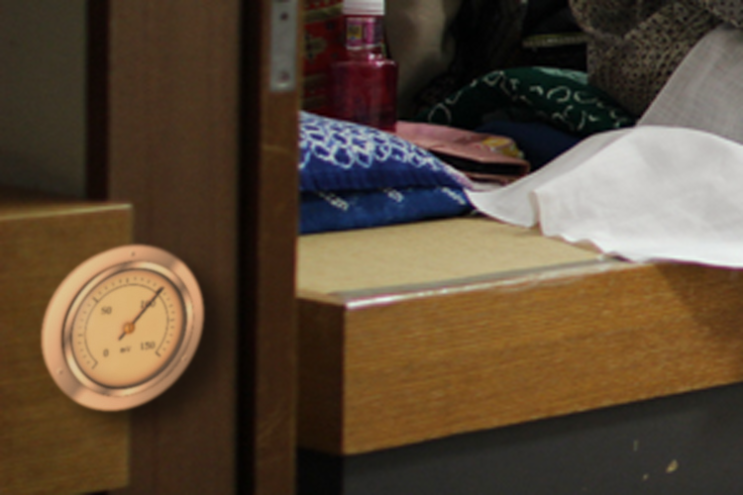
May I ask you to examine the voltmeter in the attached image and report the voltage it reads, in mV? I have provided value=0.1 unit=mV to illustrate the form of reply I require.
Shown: value=100 unit=mV
